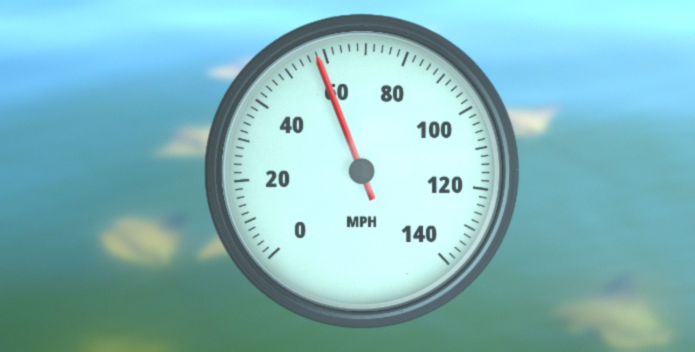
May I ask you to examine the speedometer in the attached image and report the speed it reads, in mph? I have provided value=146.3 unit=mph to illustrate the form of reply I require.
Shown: value=58 unit=mph
